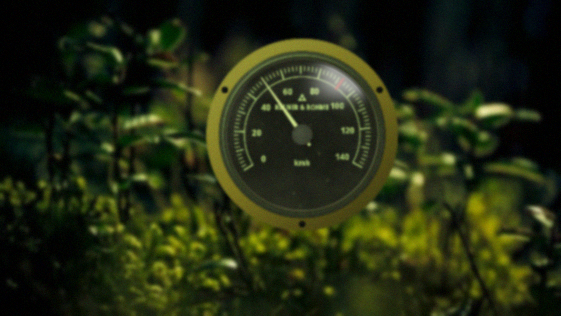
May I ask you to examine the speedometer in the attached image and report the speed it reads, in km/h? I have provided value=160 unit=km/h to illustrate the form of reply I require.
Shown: value=50 unit=km/h
